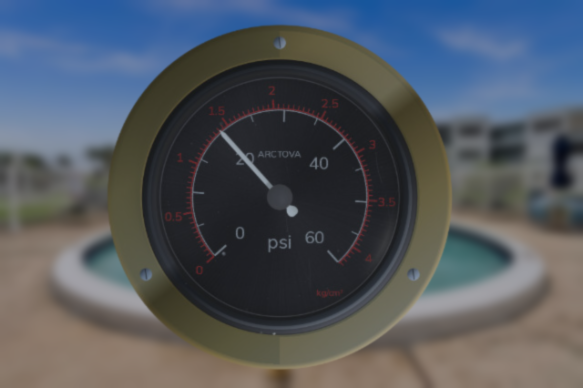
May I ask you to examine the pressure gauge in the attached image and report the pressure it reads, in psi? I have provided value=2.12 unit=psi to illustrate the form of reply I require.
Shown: value=20 unit=psi
